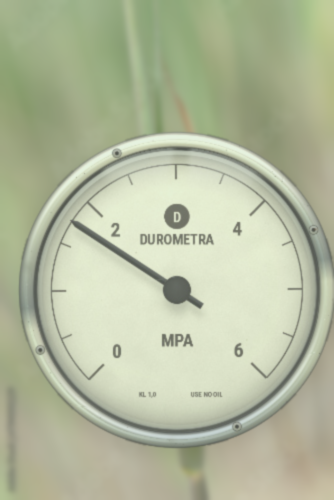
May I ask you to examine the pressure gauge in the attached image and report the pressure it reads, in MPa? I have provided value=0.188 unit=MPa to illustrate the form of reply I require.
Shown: value=1.75 unit=MPa
